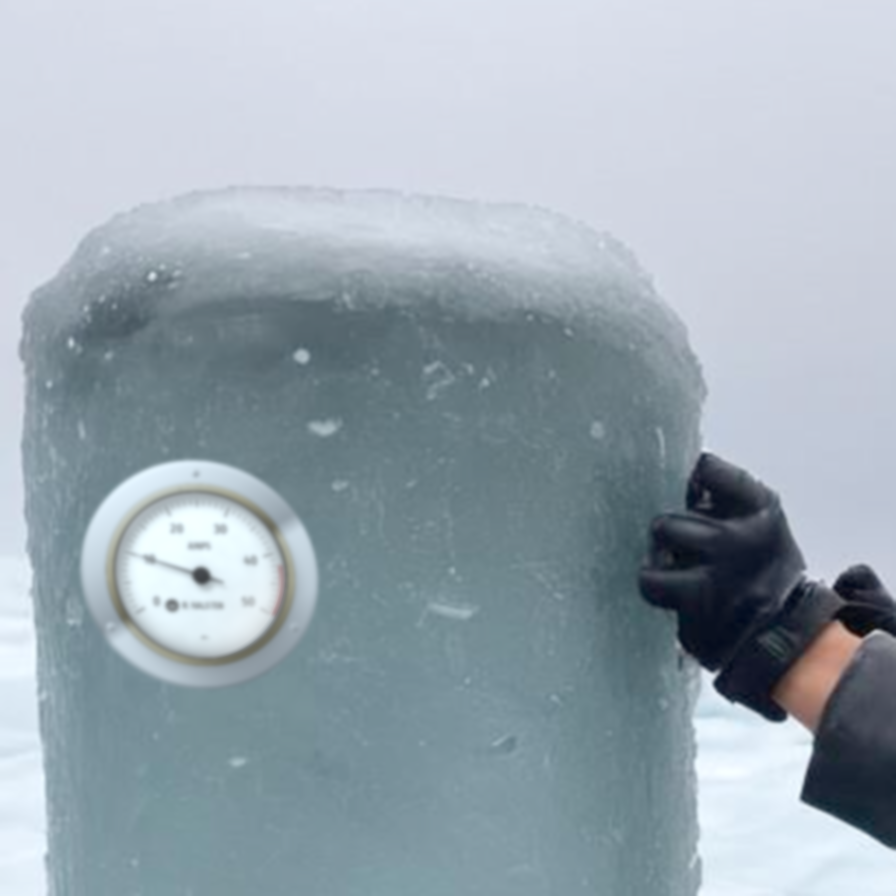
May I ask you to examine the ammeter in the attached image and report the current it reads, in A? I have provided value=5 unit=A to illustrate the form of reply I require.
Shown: value=10 unit=A
